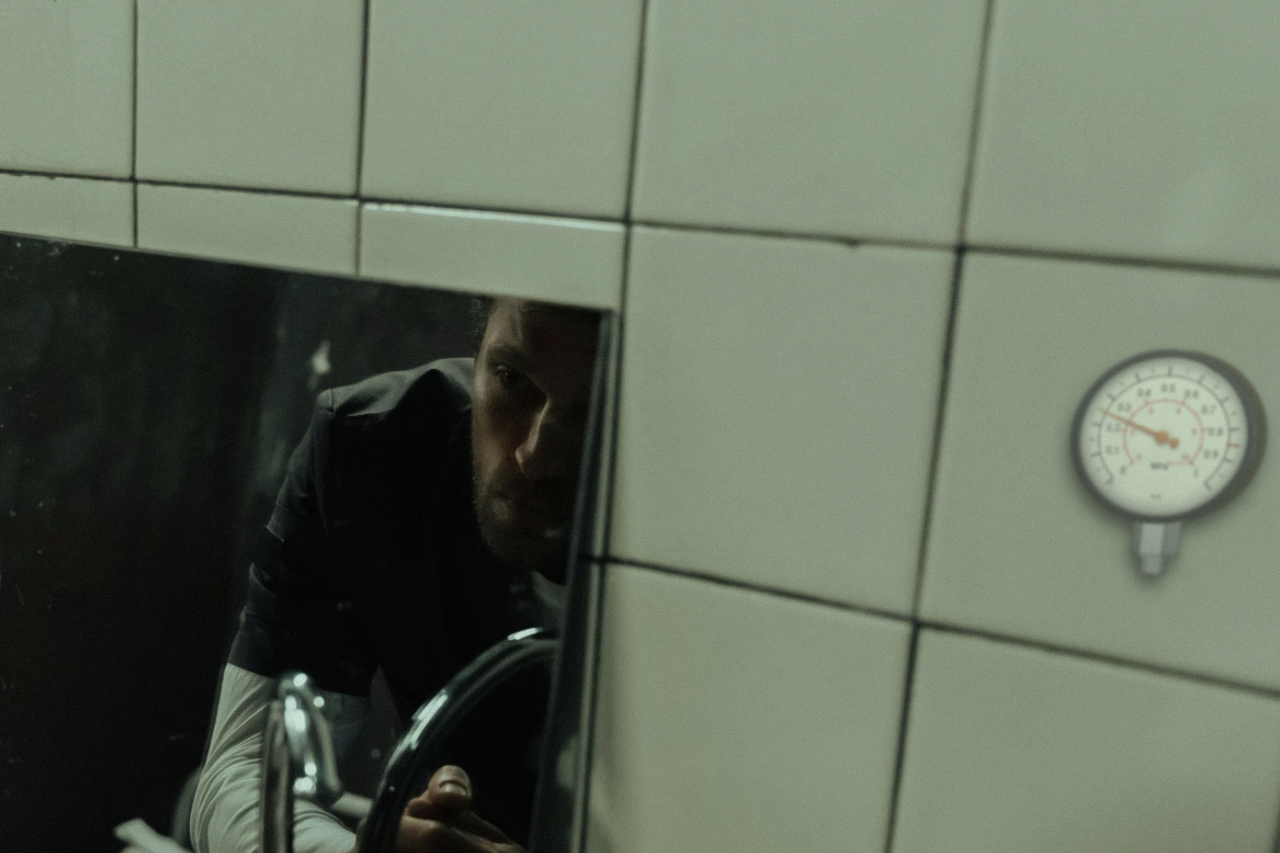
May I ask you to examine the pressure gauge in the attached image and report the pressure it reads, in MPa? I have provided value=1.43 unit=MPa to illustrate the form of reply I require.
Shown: value=0.25 unit=MPa
